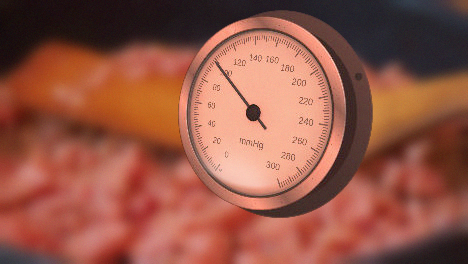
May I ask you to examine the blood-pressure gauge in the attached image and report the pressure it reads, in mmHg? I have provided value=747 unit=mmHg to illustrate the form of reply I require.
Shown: value=100 unit=mmHg
